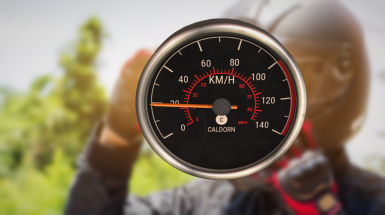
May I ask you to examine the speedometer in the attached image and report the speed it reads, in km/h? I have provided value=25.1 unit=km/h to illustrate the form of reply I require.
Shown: value=20 unit=km/h
